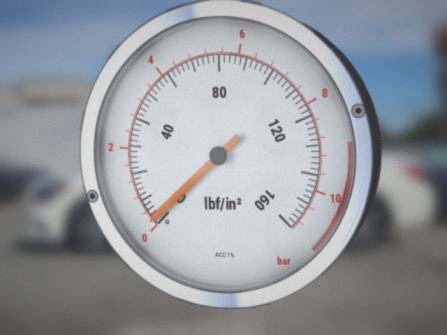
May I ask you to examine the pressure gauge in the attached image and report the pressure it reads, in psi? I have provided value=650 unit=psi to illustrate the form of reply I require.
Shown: value=2 unit=psi
